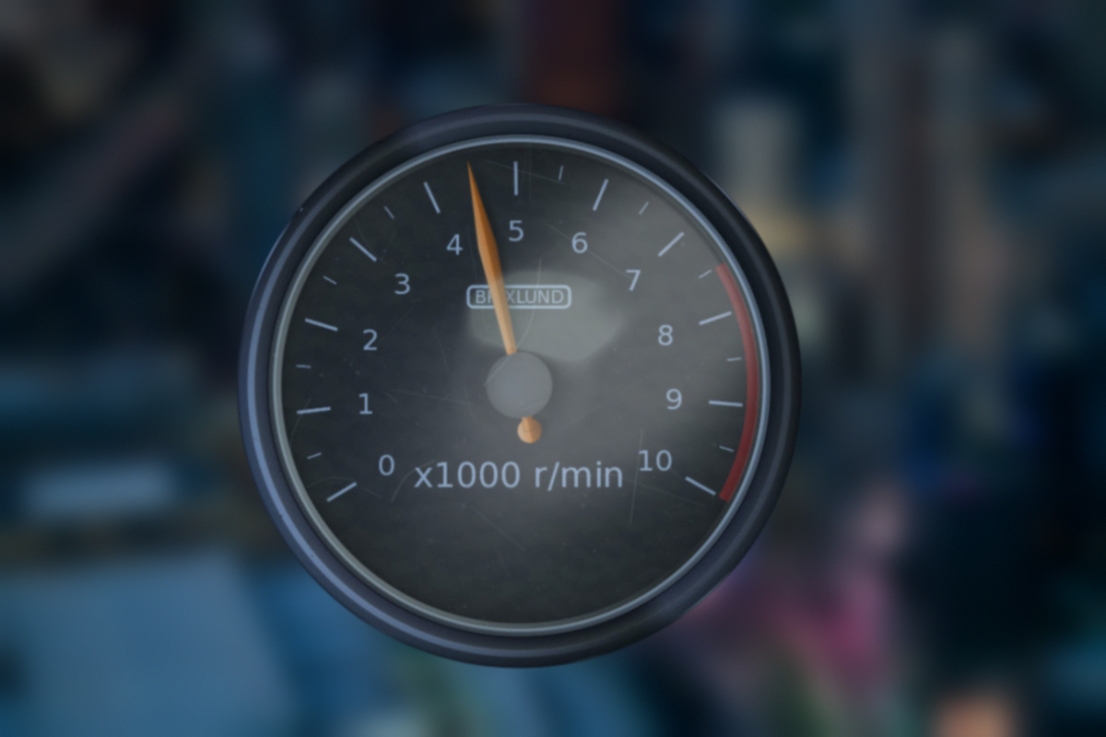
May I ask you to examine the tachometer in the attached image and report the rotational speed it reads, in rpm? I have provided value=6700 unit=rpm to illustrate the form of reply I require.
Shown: value=4500 unit=rpm
